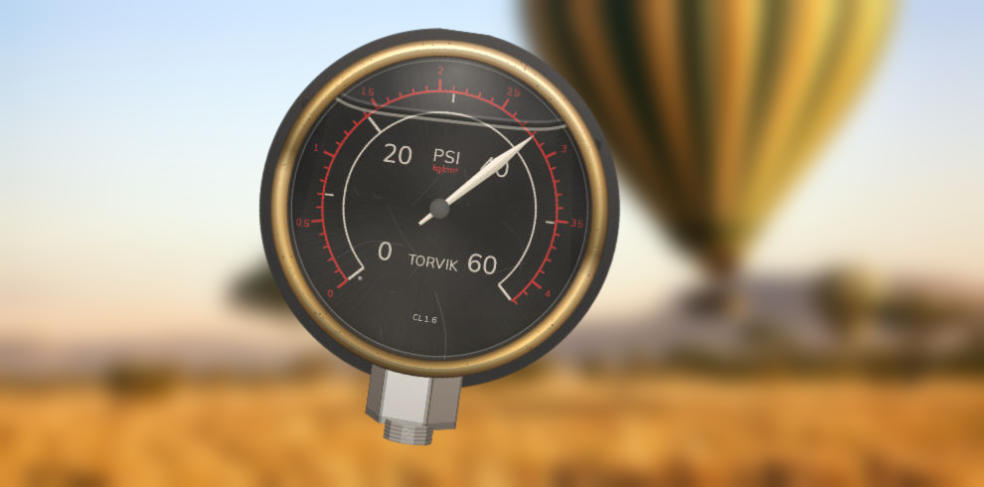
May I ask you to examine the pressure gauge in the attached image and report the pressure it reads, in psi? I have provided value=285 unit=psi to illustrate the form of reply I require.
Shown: value=40 unit=psi
